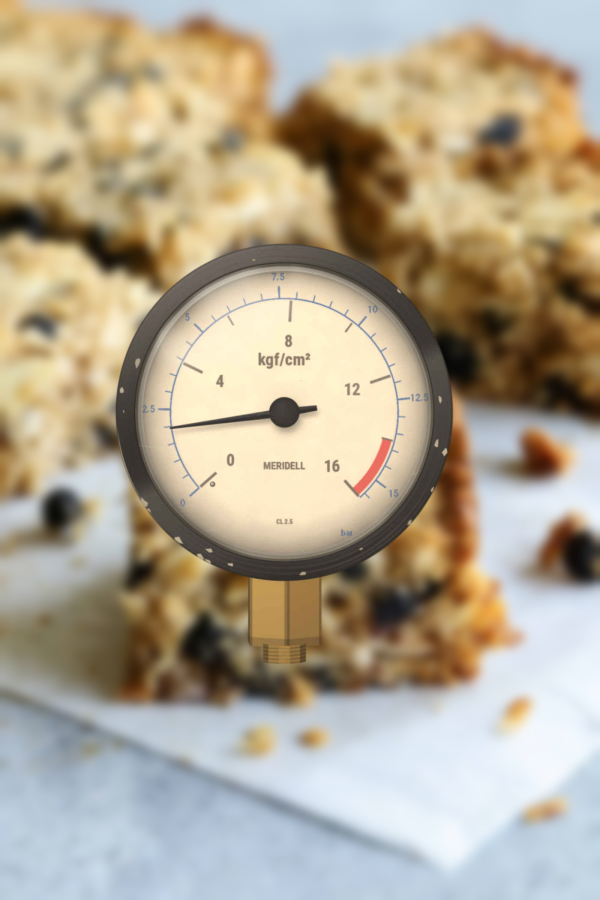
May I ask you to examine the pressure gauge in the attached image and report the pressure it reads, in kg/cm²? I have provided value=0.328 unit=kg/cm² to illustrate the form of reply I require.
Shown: value=2 unit=kg/cm²
